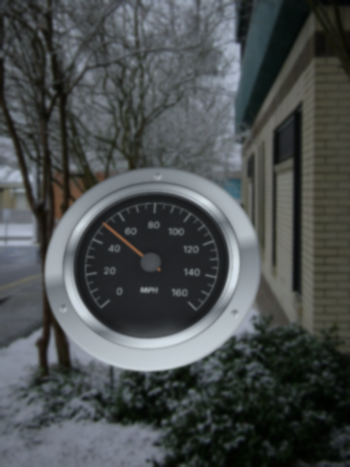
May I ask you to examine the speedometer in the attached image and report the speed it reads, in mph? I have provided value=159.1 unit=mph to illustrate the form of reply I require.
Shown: value=50 unit=mph
